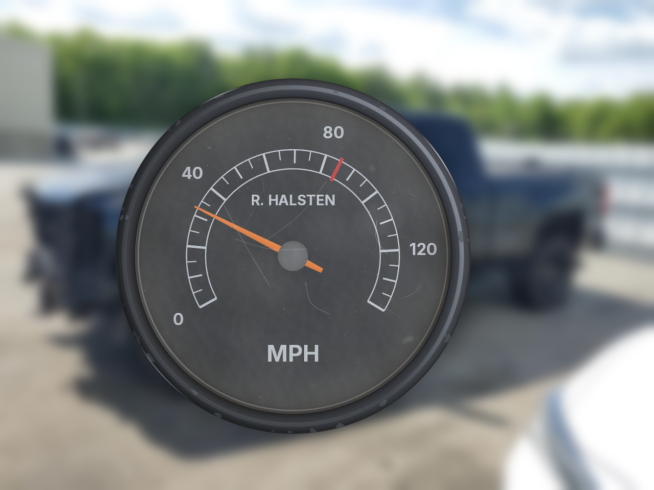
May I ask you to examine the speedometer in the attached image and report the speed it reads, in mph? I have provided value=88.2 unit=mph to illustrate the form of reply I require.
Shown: value=32.5 unit=mph
